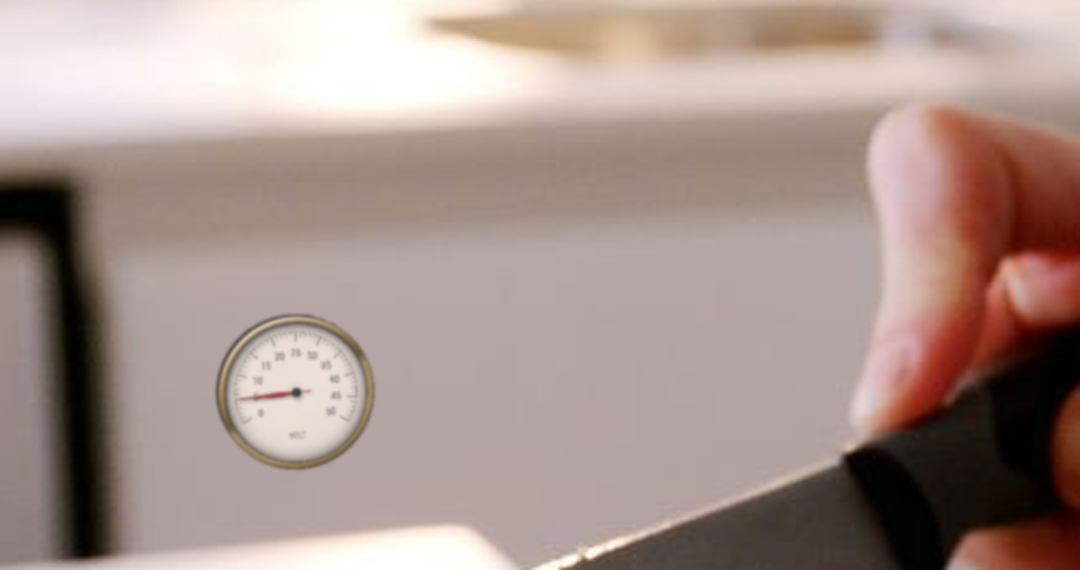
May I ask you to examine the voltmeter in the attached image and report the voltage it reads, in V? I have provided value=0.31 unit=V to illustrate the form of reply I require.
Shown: value=5 unit=V
